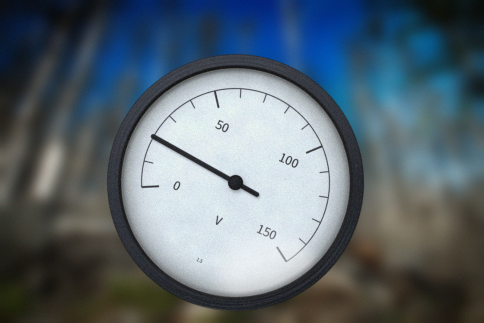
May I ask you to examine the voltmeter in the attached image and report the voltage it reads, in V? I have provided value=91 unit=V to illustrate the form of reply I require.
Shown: value=20 unit=V
